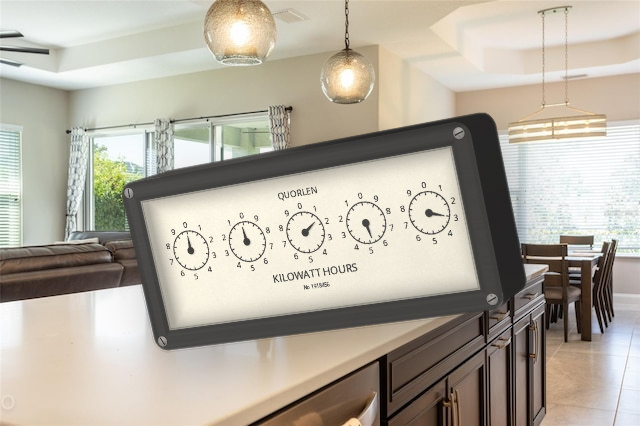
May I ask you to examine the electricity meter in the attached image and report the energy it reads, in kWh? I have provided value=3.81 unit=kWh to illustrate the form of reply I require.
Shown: value=153 unit=kWh
